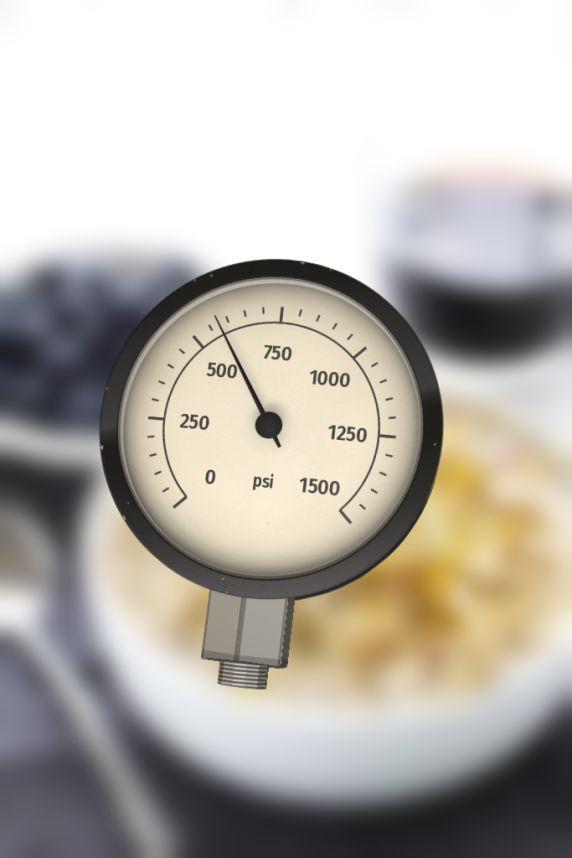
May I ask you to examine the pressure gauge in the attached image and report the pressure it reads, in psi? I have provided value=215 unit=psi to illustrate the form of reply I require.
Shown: value=575 unit=psi
